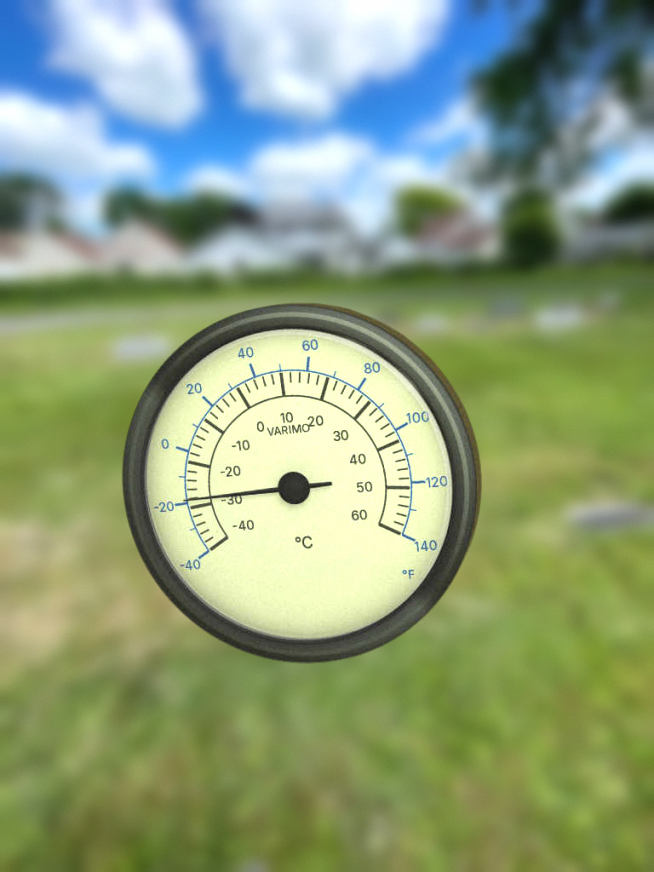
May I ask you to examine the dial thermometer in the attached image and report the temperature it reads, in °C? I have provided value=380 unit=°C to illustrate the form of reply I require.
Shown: value=-28 unit=°C
